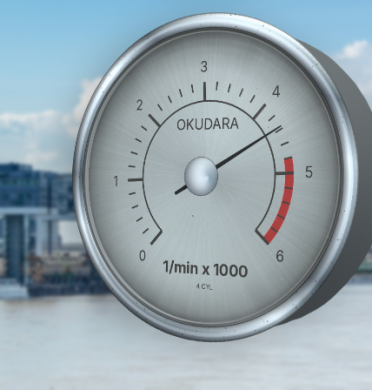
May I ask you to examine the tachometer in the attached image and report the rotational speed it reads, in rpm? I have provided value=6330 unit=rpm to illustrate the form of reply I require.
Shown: value=4400 unit=rpm
